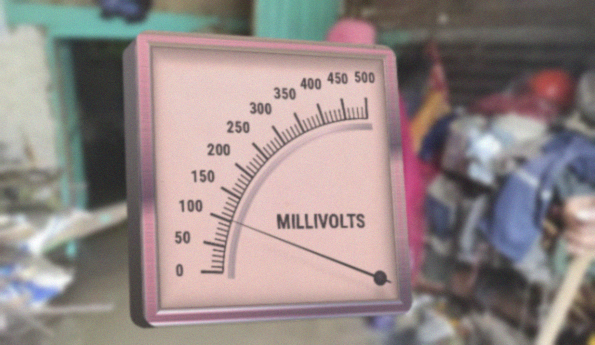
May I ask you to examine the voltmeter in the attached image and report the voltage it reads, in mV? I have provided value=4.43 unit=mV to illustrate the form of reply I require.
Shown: value=100 unit=mV
